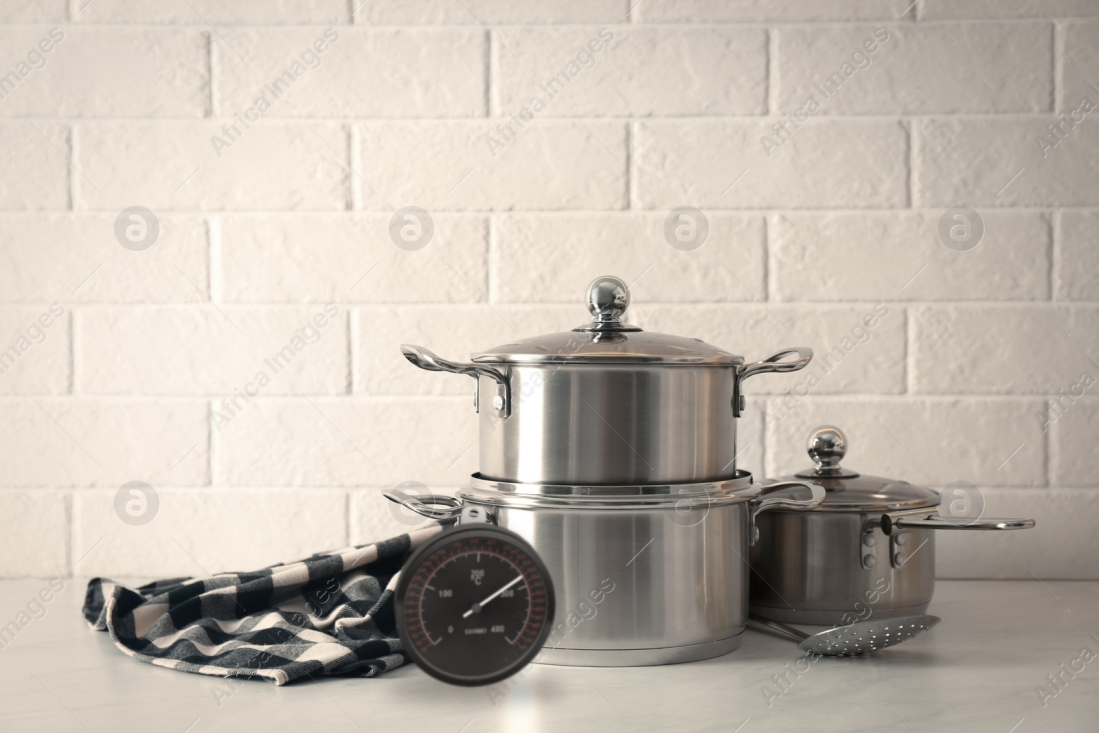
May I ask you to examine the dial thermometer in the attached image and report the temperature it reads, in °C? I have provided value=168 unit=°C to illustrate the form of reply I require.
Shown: value=280 unit=°C
